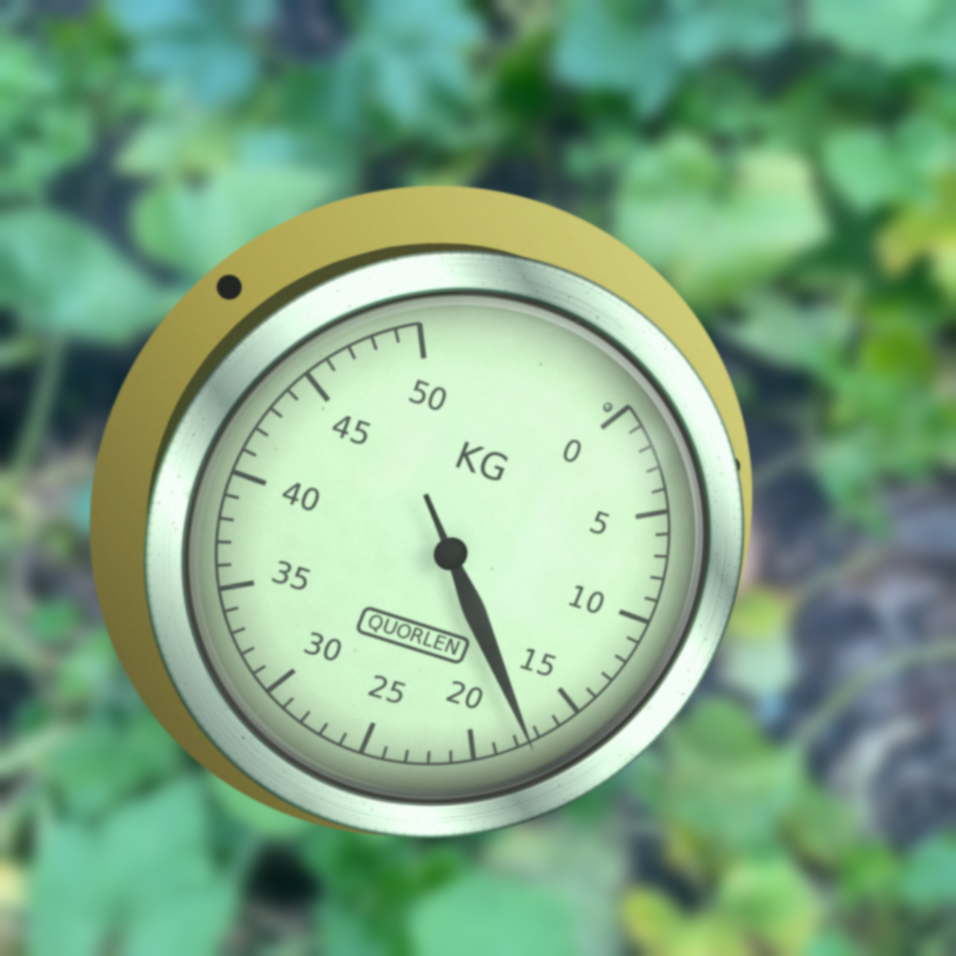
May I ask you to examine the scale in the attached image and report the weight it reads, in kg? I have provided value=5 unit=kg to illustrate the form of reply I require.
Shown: value=17.5 unit=kg
